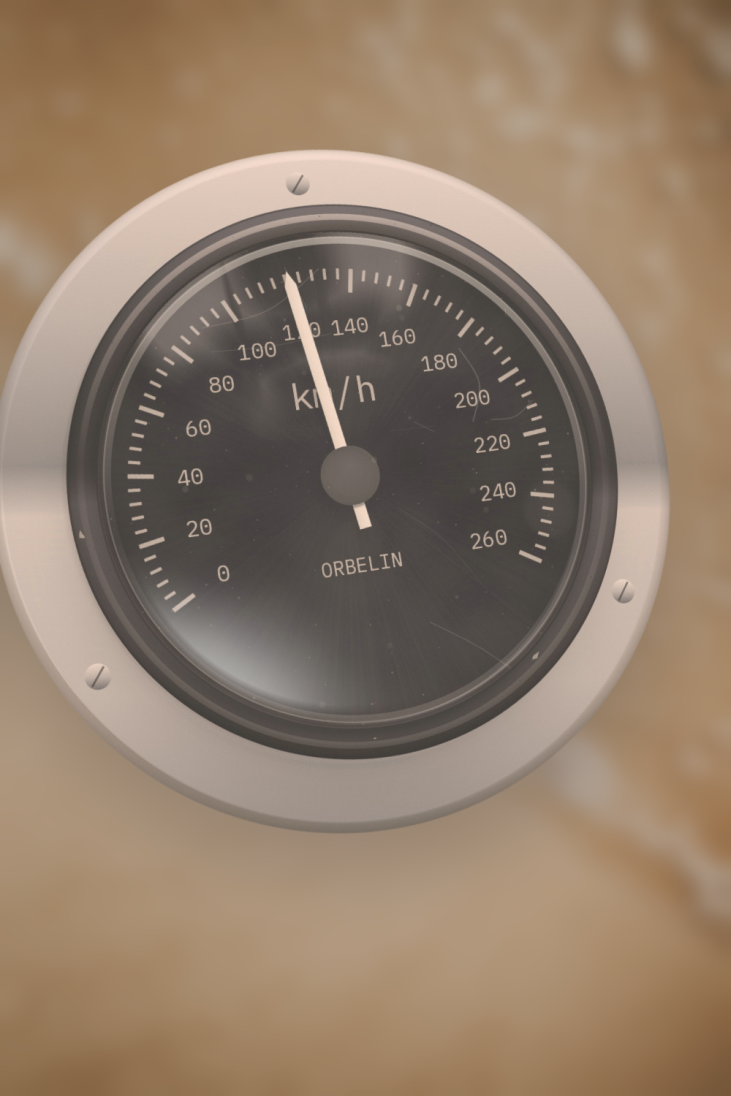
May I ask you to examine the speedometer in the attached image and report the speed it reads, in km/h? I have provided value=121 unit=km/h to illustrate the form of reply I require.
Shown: value=120 unit=km/h
